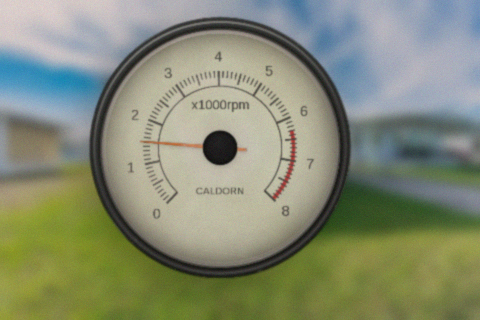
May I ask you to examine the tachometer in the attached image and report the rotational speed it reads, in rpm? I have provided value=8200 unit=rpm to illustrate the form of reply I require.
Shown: value=1500 unit=rpm
